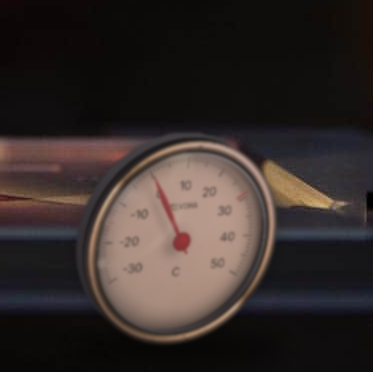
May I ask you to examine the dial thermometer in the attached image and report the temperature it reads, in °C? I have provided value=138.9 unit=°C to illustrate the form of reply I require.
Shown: value=0 unit=°C
